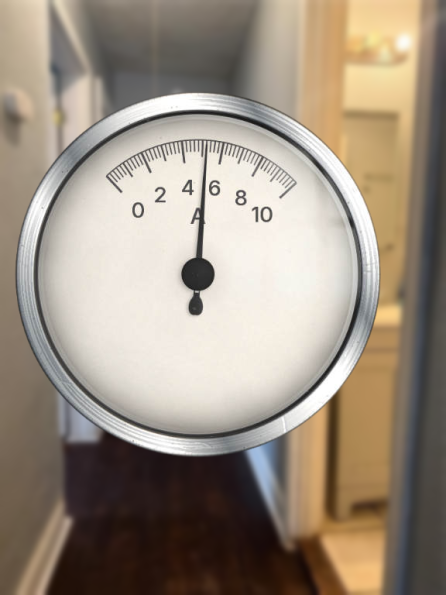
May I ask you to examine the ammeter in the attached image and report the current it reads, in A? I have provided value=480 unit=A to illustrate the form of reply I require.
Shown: value=5.2 unit=A
